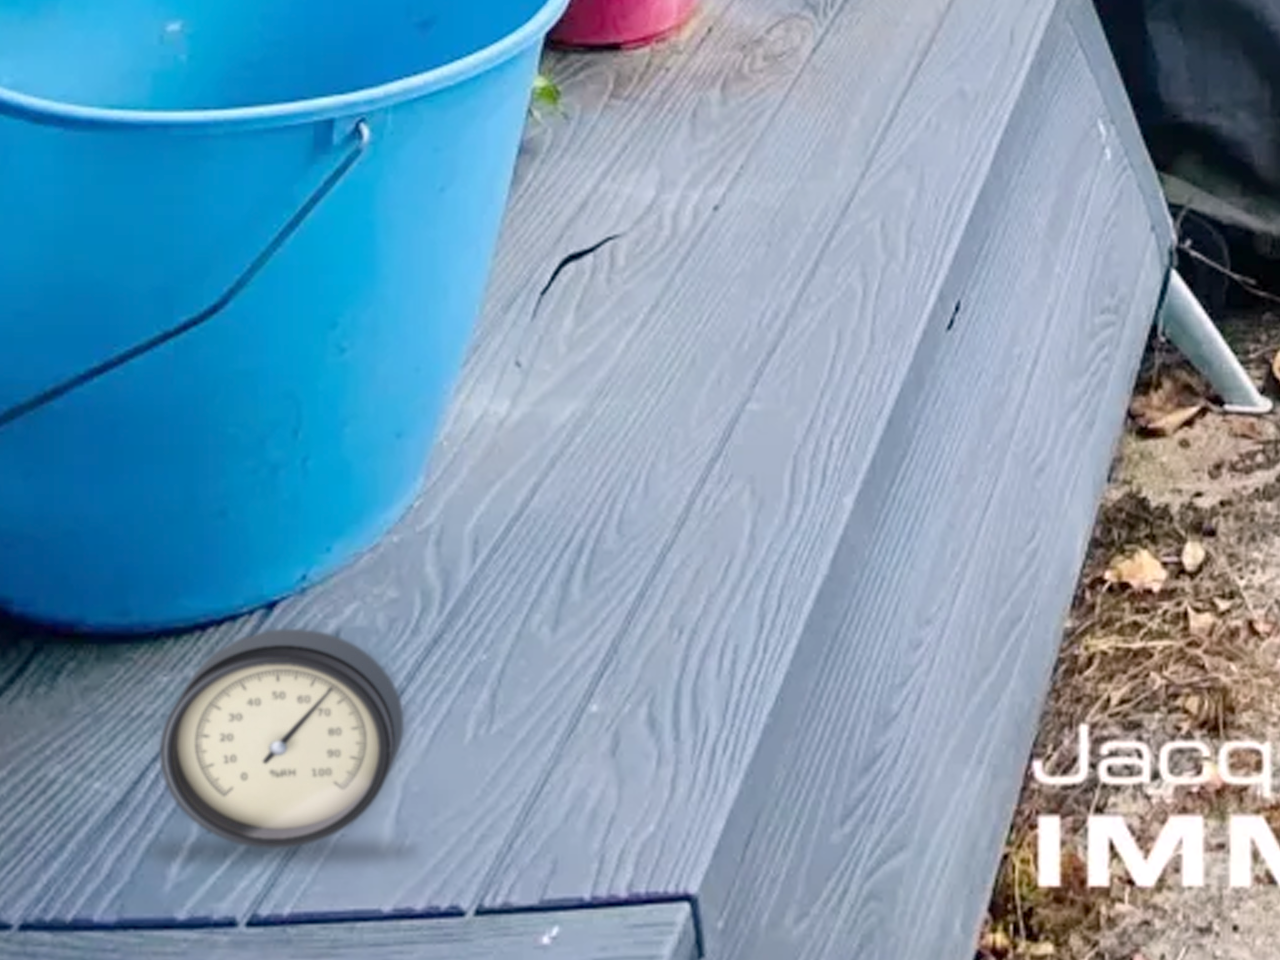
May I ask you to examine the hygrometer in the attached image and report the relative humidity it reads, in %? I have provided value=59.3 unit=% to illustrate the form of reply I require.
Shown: value=65 unit=%
